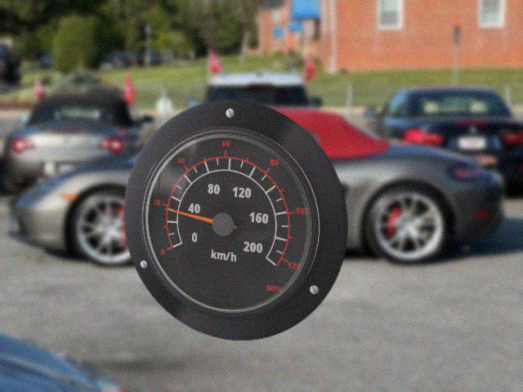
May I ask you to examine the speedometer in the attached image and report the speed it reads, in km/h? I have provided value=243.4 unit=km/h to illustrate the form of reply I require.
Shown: value=30 unit=km/h
